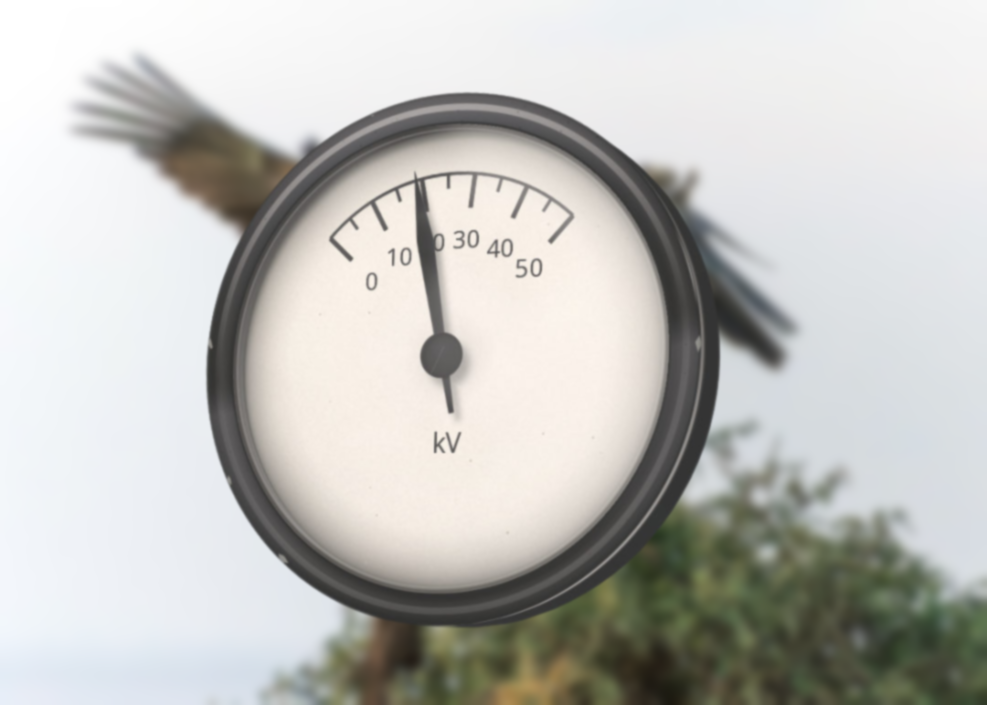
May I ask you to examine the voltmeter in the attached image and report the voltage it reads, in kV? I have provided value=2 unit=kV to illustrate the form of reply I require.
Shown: value=20 unit=kV
